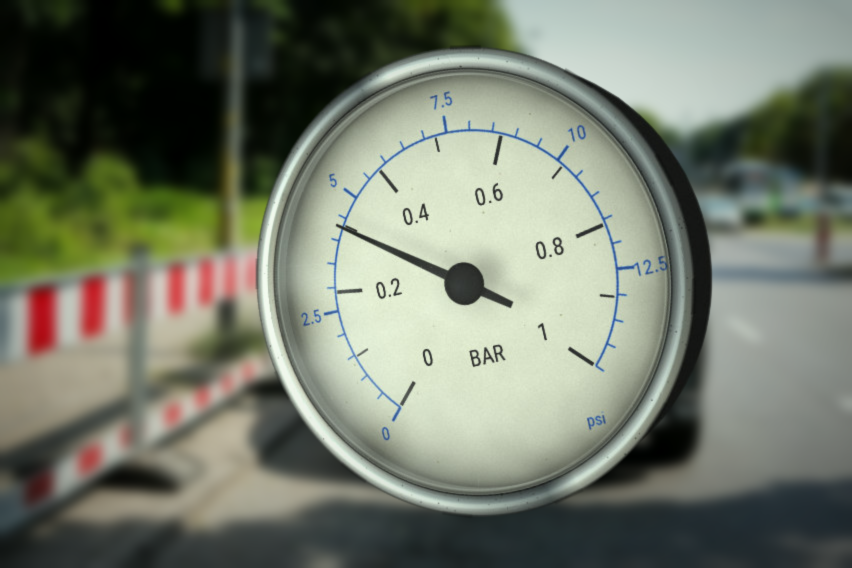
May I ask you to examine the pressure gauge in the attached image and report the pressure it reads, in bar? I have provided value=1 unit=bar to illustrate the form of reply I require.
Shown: value=0.3 unit=bar
